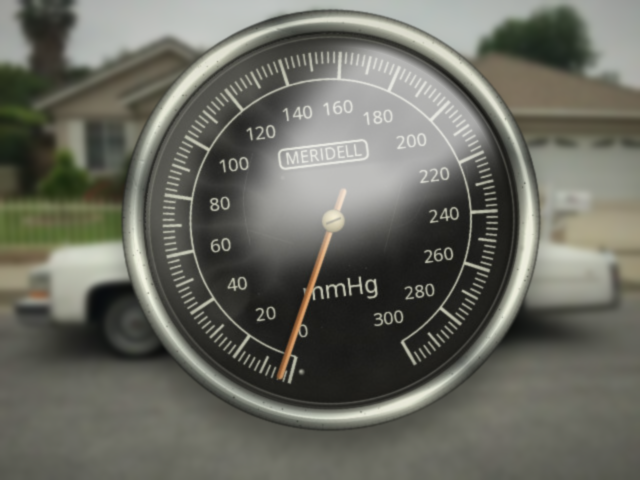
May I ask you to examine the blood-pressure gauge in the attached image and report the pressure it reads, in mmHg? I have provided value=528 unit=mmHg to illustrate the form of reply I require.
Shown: value=4 unit=mmHg
